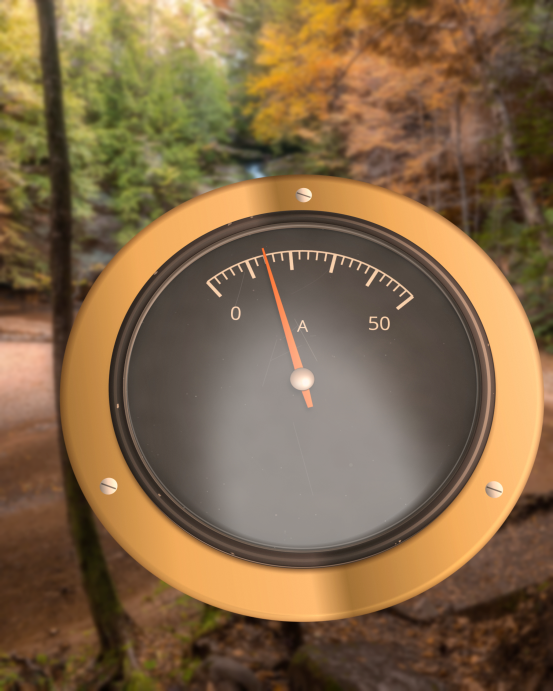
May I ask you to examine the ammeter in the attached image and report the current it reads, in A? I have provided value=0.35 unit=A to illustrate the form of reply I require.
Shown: value=14 unit=A
